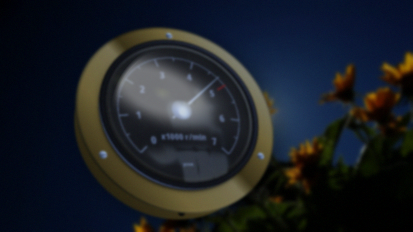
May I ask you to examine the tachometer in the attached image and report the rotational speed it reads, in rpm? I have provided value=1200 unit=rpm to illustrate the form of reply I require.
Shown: value=4750 unit=rpm
